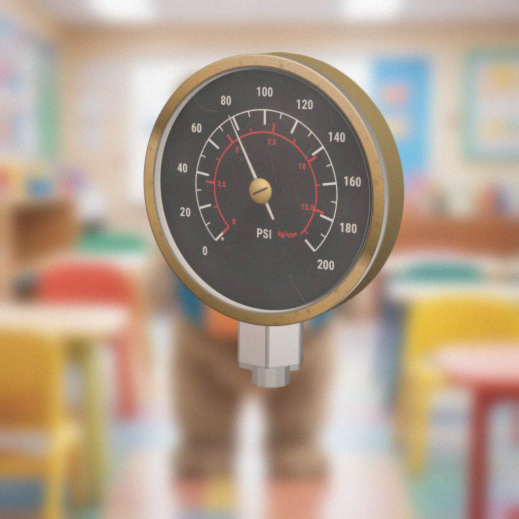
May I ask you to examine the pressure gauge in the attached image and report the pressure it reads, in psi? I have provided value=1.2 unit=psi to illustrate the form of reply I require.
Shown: value=80 unit=psi
